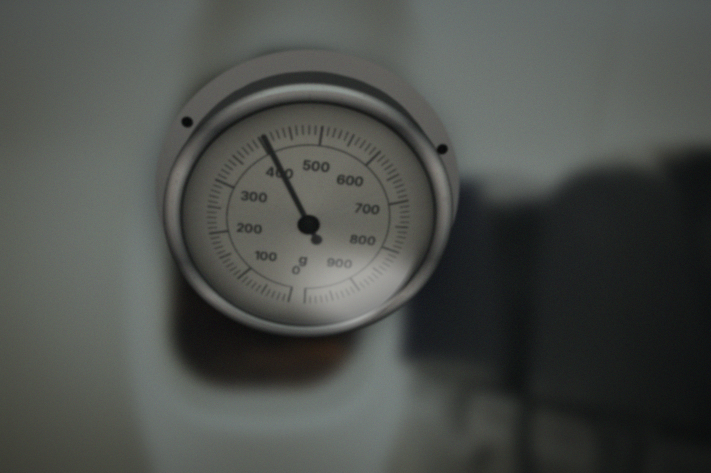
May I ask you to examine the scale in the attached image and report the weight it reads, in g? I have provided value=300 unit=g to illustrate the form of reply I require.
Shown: value=410 unit=g
